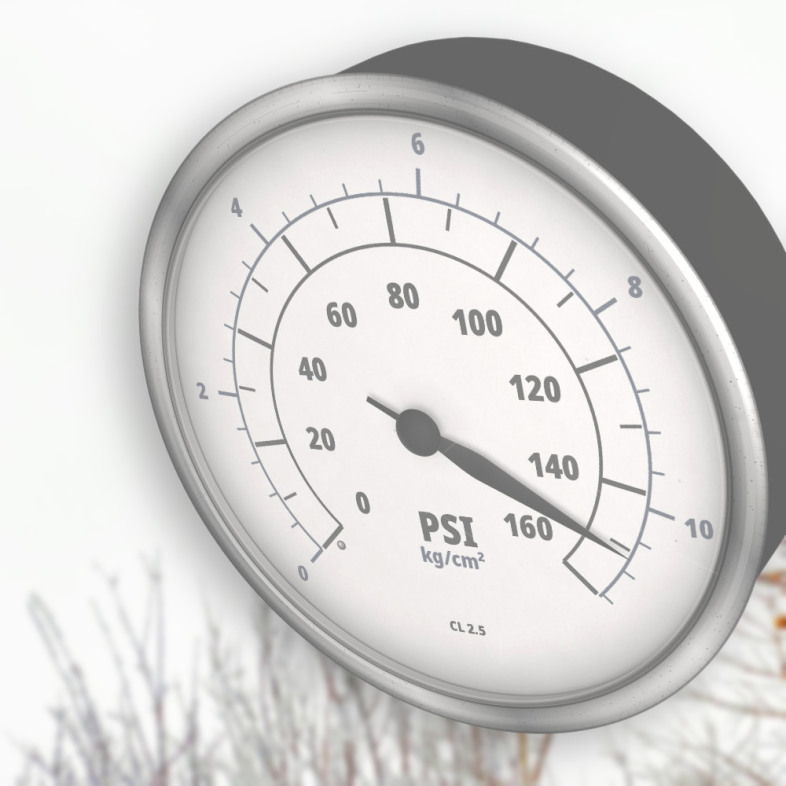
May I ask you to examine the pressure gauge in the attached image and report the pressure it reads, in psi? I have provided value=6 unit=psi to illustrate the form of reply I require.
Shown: value=150 unit=psi
